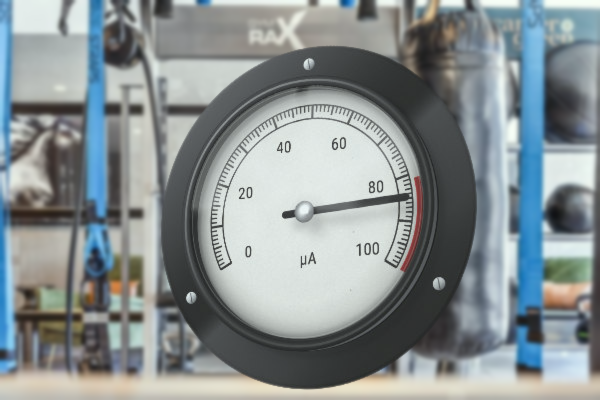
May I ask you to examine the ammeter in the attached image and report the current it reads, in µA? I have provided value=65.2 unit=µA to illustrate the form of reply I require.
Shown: value=85 unit=µA
